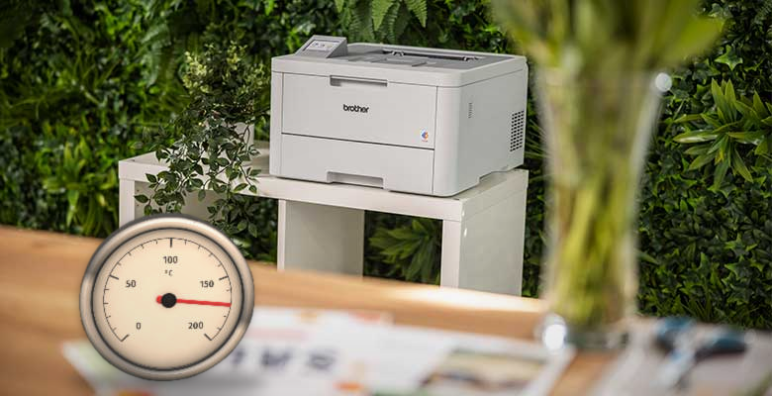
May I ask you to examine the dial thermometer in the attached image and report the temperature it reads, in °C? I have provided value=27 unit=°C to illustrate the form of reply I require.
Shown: value=170 unit=°C
